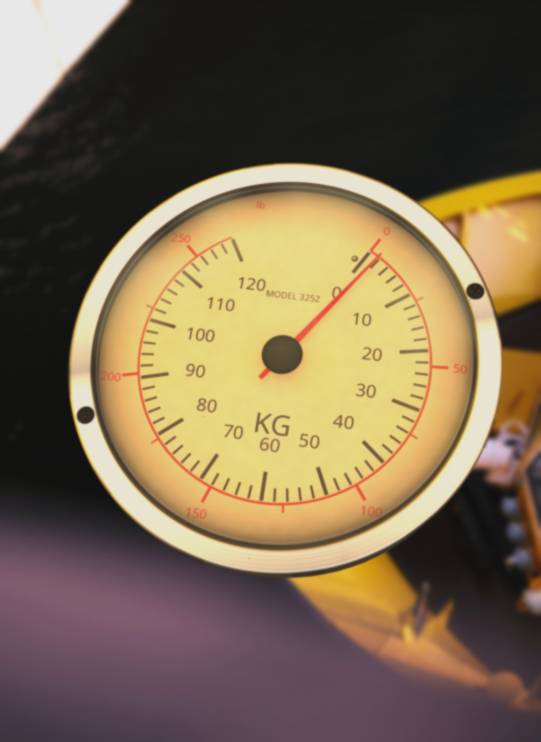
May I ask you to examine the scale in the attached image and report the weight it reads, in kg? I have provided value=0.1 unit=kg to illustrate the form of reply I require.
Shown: value=2 unit=kg
